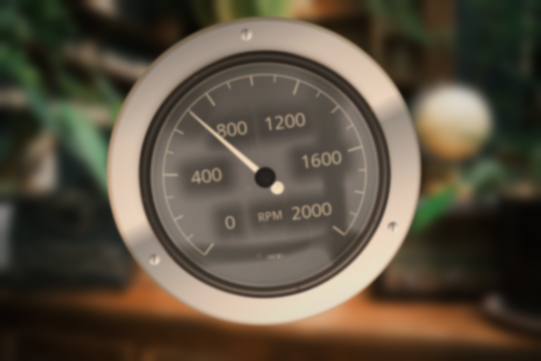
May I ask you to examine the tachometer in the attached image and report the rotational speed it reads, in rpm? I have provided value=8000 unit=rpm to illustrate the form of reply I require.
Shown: value=700 unit=rpm
